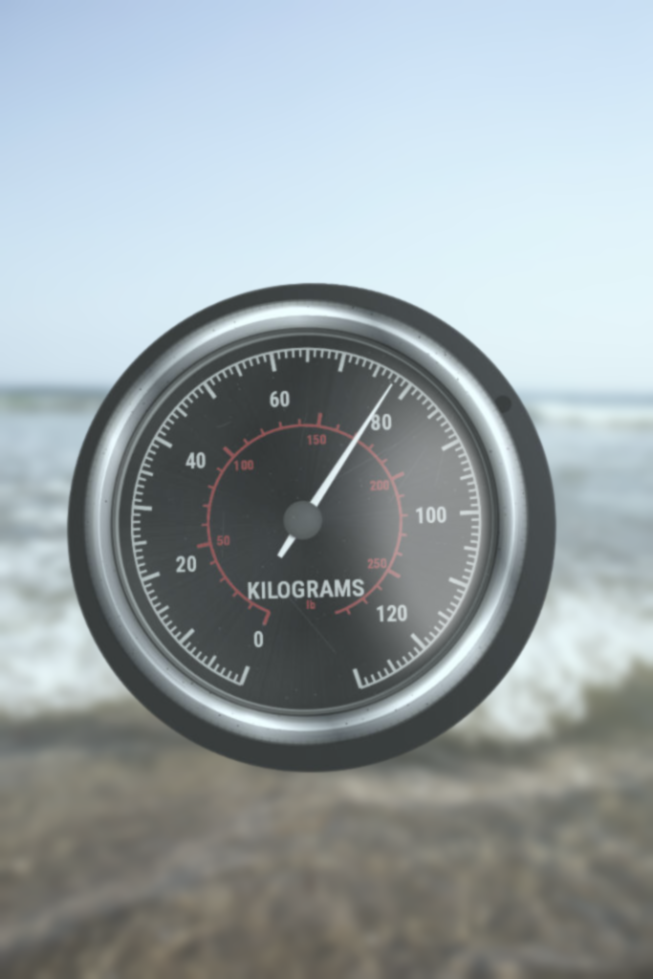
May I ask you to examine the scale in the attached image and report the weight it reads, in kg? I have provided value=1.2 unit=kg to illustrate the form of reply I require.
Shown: value=78 unit=kg
